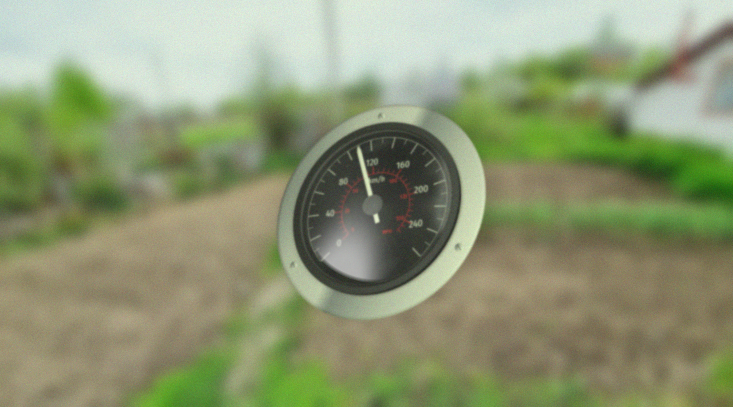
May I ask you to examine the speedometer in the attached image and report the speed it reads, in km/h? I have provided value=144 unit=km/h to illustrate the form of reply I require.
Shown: value=110 unit=km/h
